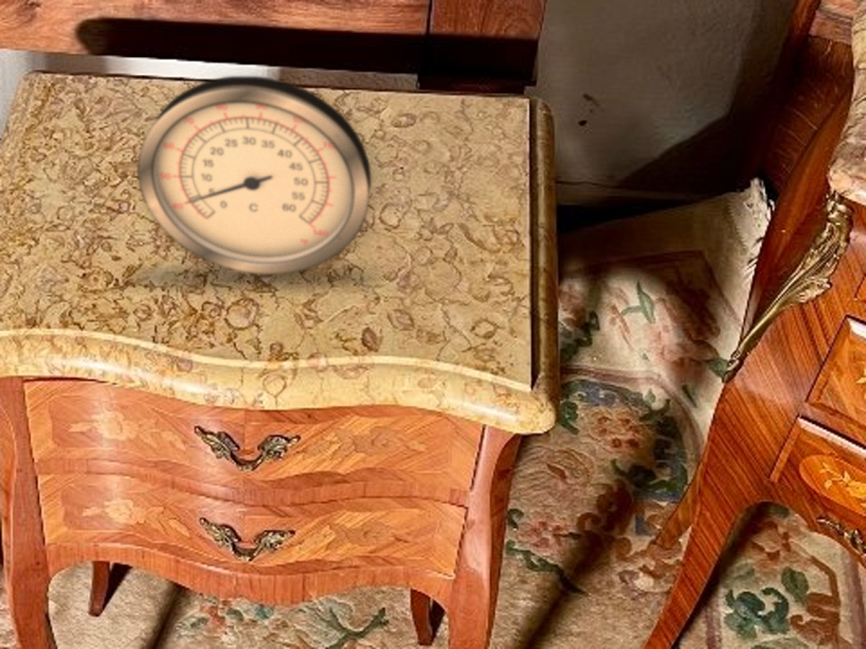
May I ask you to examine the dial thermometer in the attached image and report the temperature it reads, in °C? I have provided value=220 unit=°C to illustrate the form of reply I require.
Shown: value=5 unit=°C
